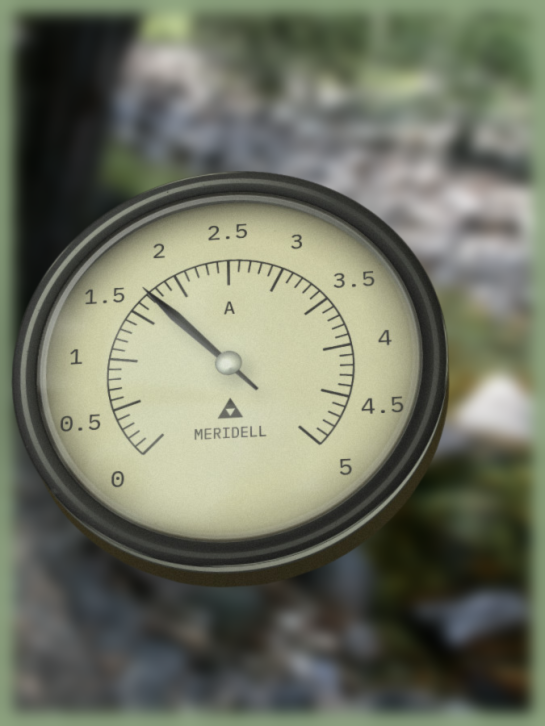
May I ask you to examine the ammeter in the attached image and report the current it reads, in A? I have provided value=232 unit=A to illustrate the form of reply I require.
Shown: value=1.7 unit=A
